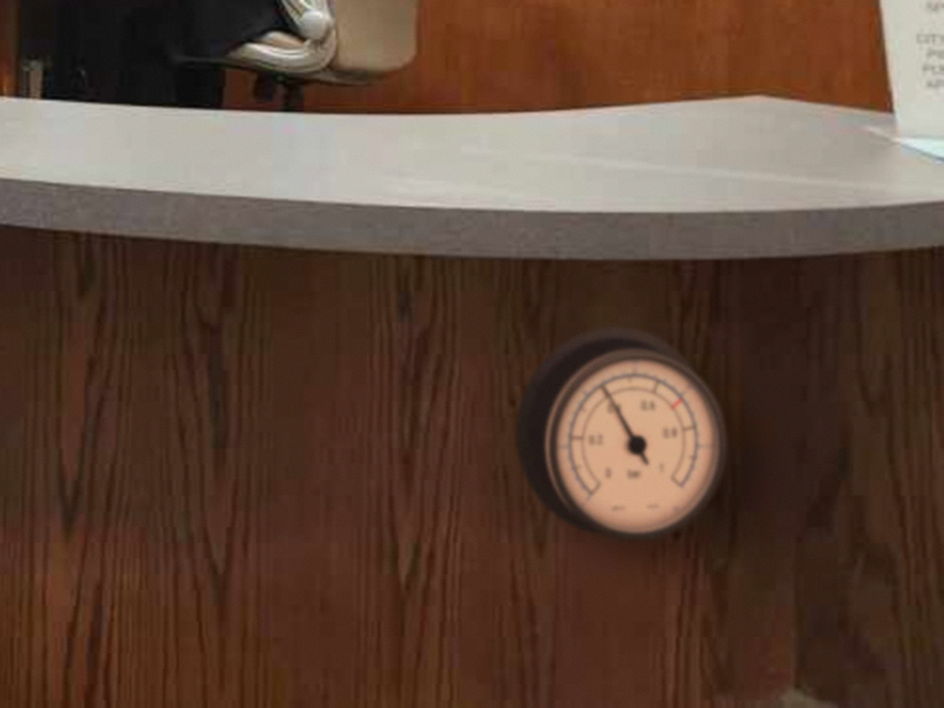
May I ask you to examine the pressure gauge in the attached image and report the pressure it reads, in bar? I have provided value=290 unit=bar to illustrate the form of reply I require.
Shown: value=0.4 unit=bar
